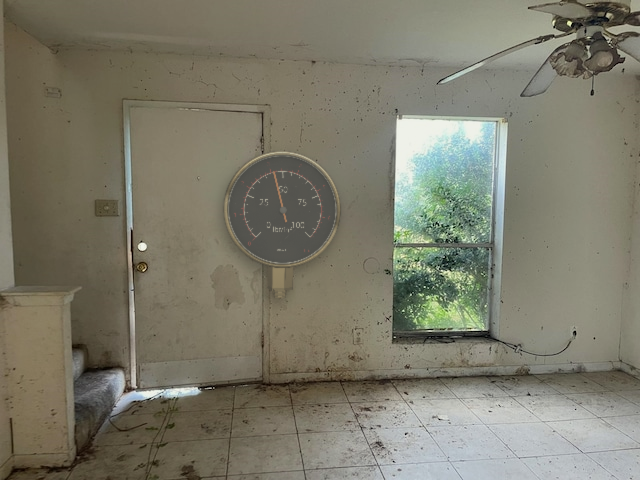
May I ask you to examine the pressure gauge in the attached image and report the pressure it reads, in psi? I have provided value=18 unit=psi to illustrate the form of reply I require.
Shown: value=45 unit=psi
